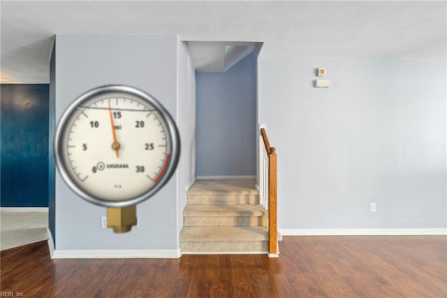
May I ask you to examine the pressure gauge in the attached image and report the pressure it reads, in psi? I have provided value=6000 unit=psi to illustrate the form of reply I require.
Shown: value=14 unit=psi
